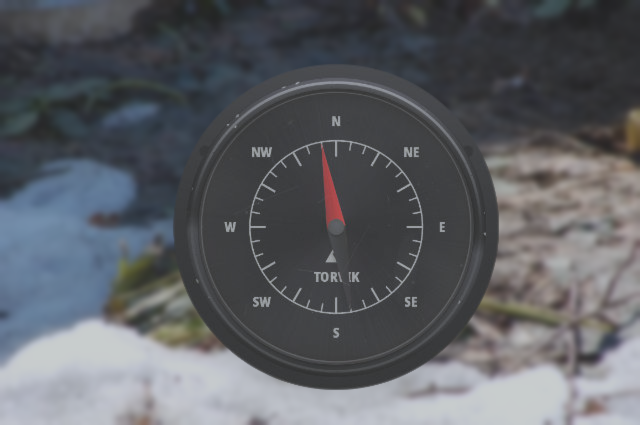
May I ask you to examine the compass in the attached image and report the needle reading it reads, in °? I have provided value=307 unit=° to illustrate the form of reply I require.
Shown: value=350 unit=°
